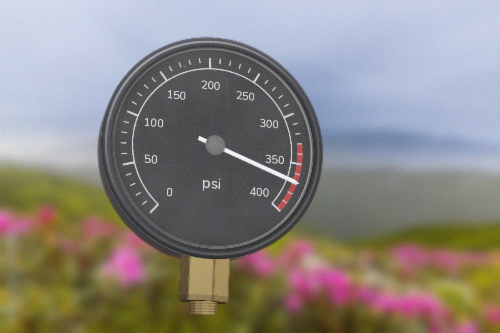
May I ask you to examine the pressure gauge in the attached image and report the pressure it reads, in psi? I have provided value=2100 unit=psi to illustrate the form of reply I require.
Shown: value=370 unit=psi
